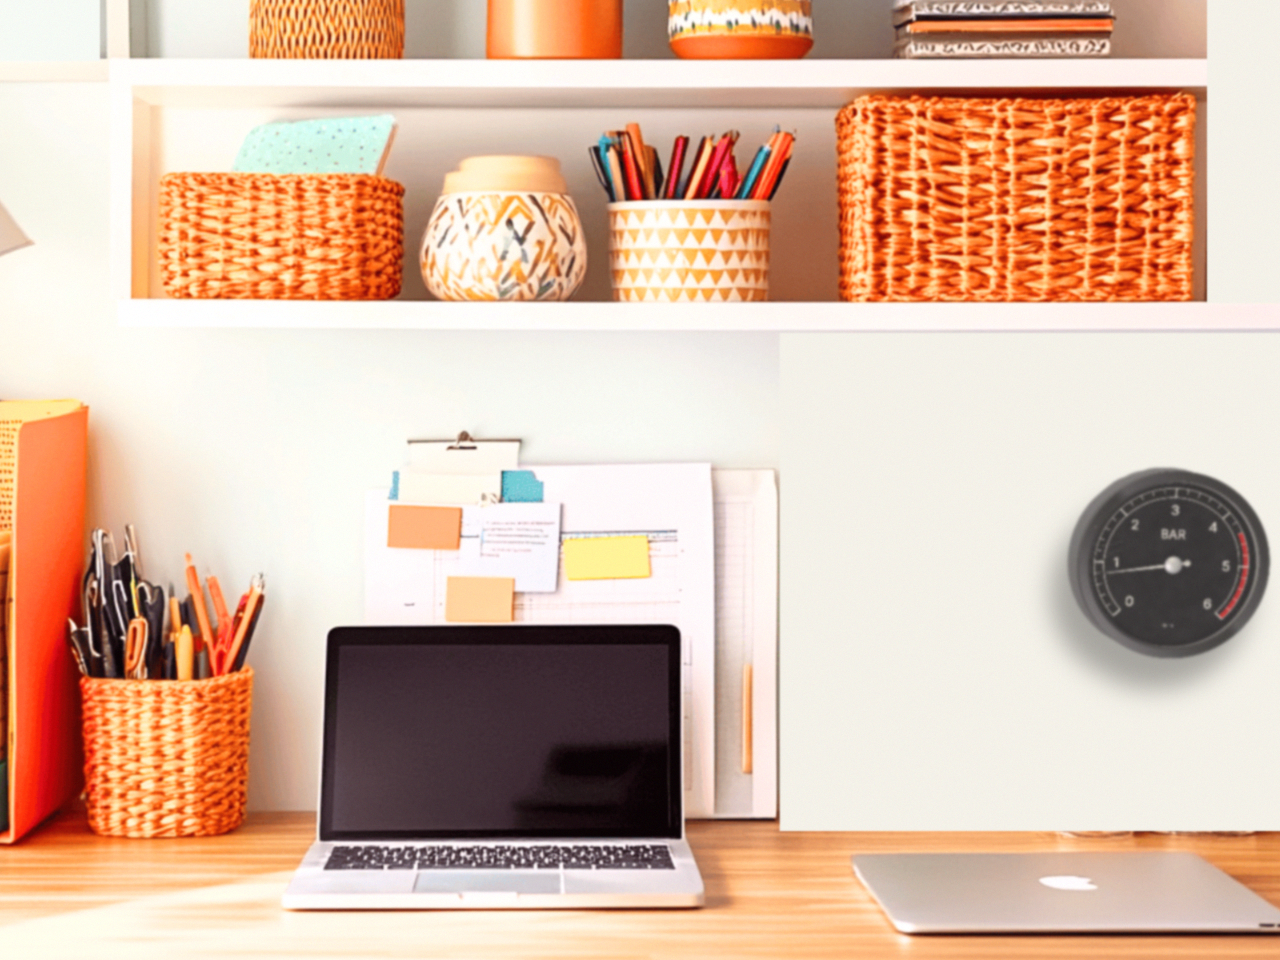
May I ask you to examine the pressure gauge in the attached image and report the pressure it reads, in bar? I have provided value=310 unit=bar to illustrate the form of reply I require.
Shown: value=0.8 unit=bar
